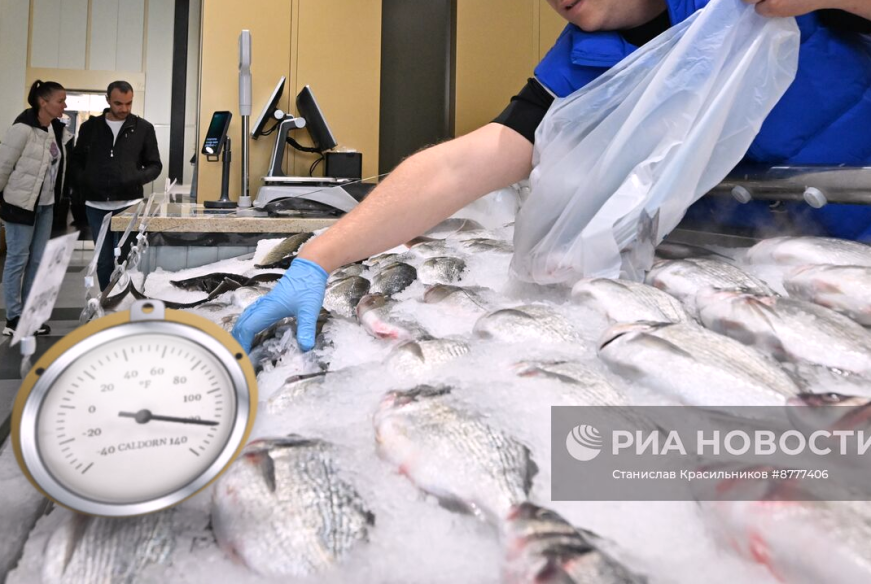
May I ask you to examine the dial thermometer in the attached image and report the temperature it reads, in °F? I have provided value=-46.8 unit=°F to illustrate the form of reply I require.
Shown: value=120 unit=°F
